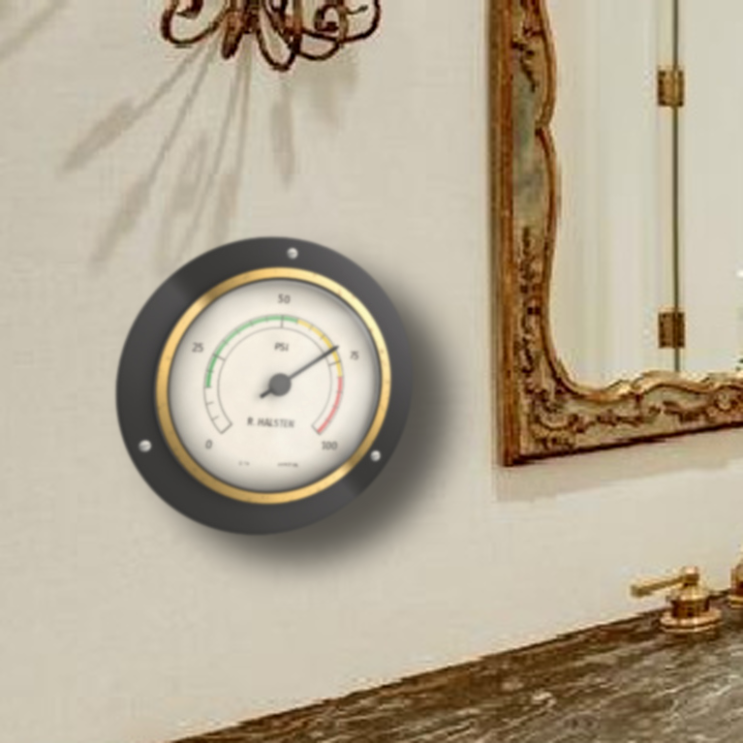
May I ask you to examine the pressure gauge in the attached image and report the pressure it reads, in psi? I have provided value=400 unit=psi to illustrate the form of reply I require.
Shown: value=70 unit=psi
